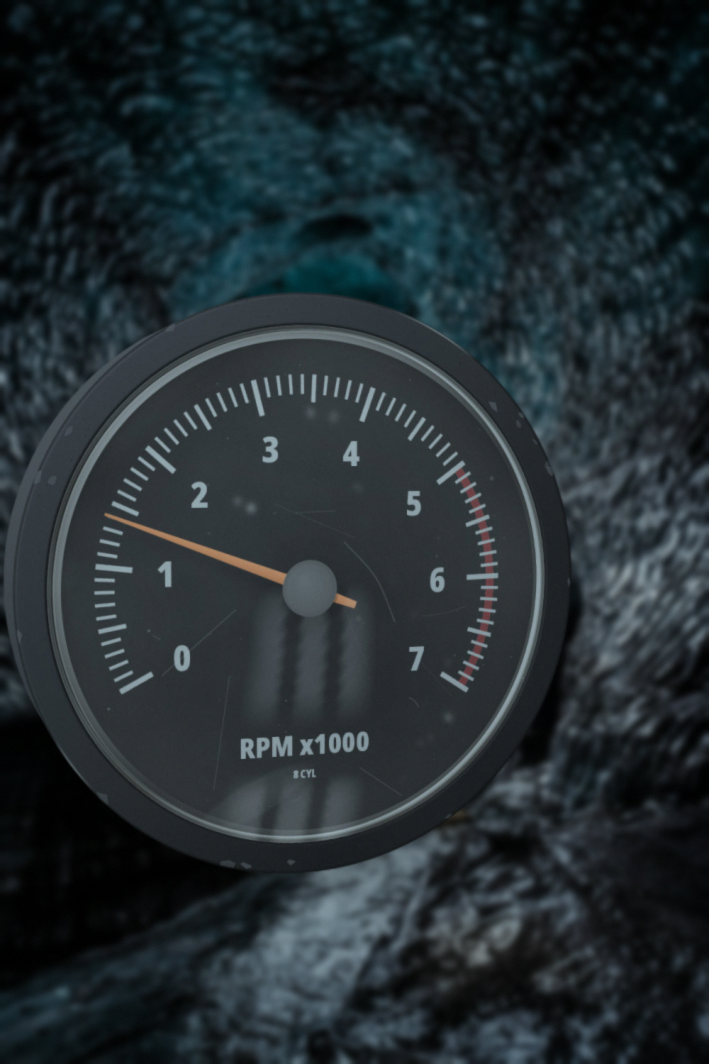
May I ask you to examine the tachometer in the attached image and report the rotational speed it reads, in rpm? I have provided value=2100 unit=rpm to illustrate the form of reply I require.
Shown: value=1400 unit=rpm
